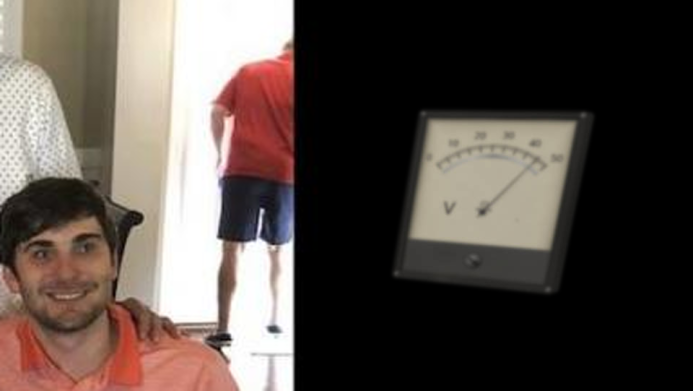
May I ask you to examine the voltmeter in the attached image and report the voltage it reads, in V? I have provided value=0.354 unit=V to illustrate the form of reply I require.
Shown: value=45 unit=V
